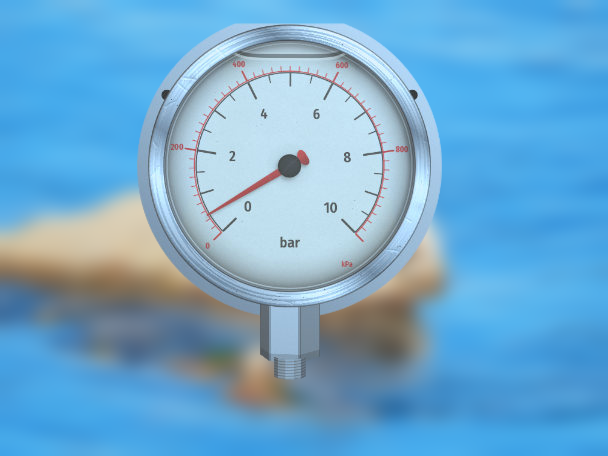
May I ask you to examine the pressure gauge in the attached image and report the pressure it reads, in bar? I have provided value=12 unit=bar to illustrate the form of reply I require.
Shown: value=0.5 unit=bar
